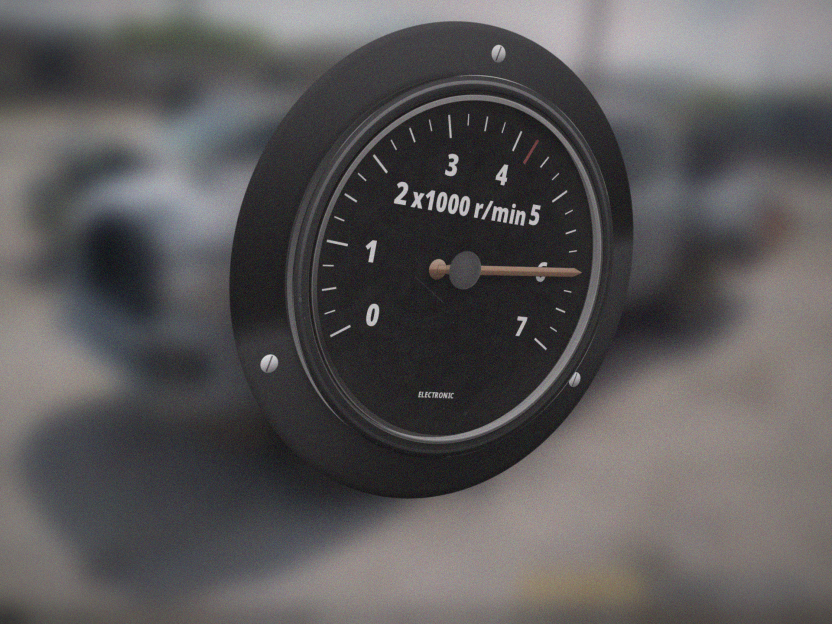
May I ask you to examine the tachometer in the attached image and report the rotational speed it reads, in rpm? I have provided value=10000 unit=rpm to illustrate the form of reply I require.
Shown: value=6000 unit=rpm
